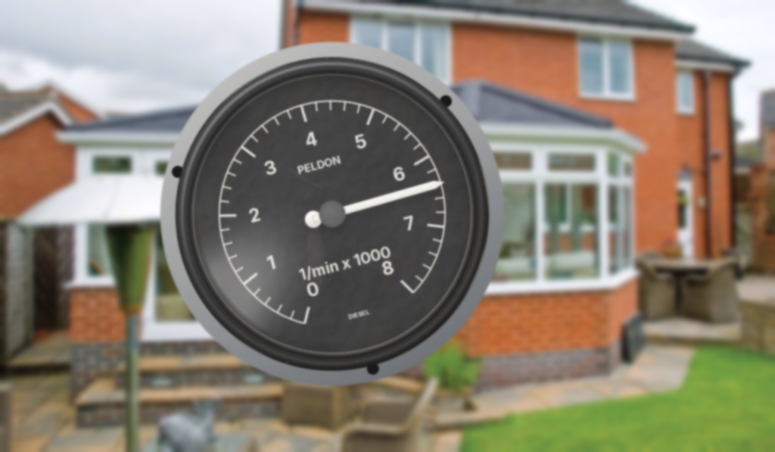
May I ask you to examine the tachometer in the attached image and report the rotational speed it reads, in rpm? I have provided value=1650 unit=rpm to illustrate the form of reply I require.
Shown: value=6400 unit=rpm
